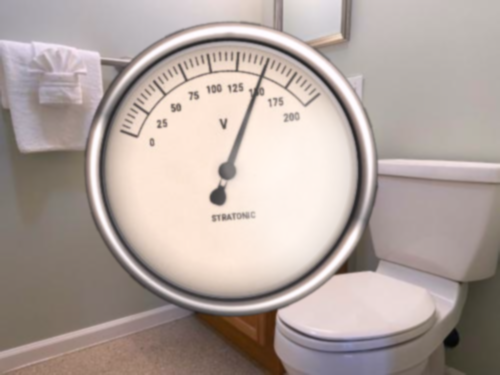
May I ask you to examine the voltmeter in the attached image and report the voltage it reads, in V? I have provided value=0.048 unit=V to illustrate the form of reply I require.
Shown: value=150 unit=V
